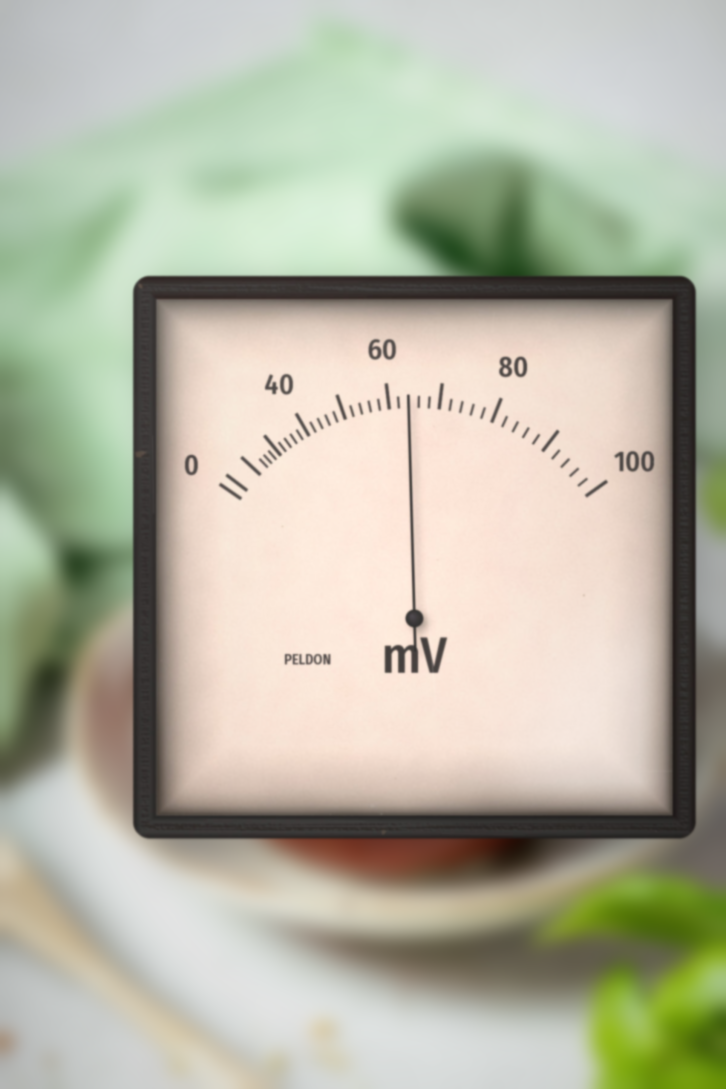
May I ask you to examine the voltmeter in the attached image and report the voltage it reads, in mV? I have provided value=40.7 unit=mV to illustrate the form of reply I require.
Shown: value=64 unit=mV
